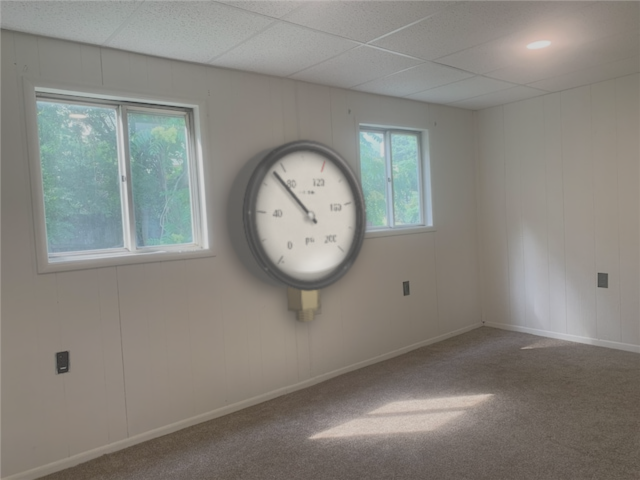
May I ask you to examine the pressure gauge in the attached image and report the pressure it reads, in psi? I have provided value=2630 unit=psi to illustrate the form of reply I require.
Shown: value=70 unit=psi
